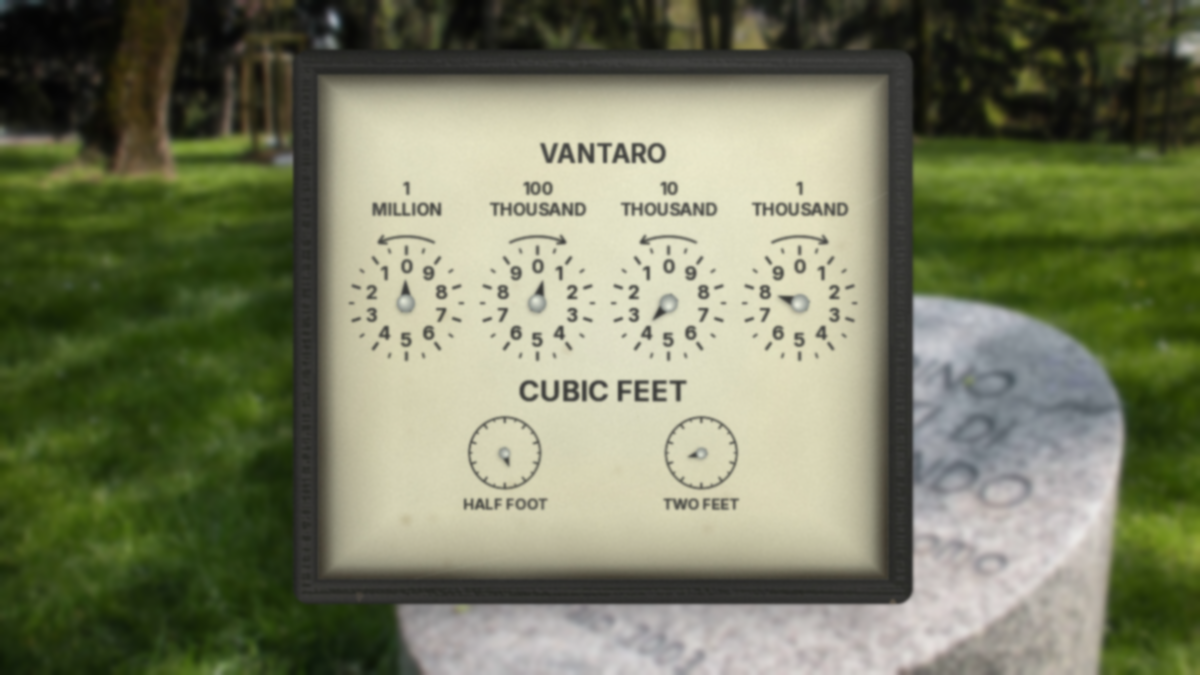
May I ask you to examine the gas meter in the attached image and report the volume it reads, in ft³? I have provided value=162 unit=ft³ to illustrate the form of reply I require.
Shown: value=3800 unit=ft³
